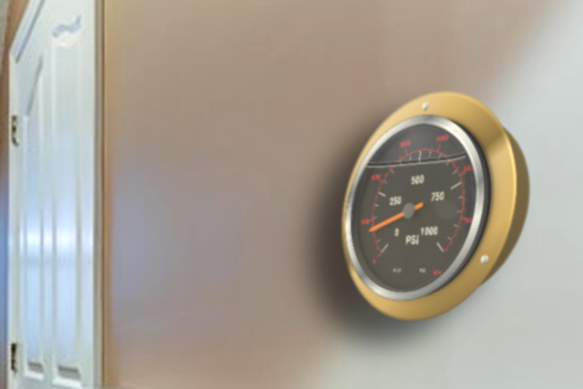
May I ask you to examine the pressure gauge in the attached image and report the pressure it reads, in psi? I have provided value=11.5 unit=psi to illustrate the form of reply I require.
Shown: value=100 unit=psi
